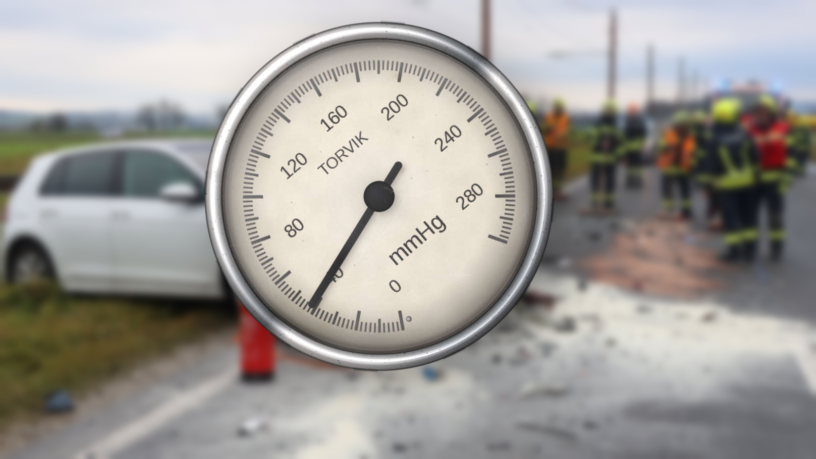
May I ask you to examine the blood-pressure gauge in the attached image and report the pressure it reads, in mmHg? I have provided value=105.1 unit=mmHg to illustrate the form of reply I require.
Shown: value=42 unit=mmHg
